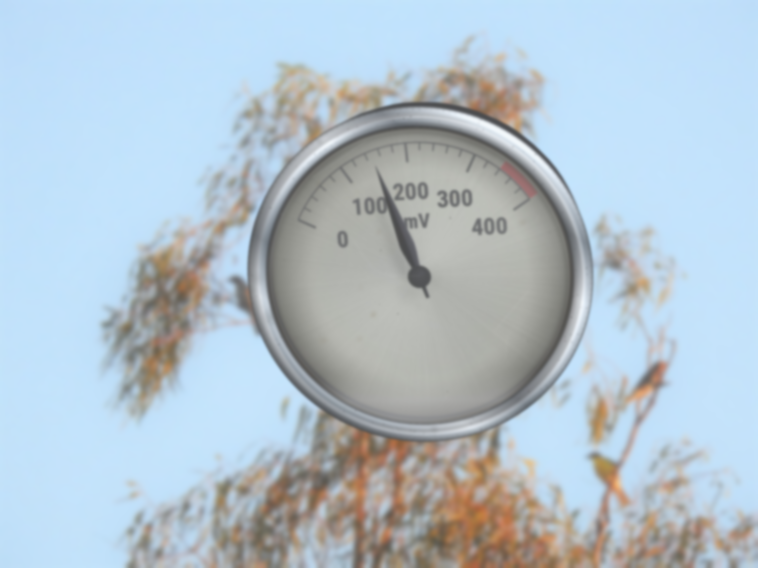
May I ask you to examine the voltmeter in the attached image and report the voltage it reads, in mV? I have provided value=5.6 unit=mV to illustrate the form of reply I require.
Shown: value=150 unit=mV
